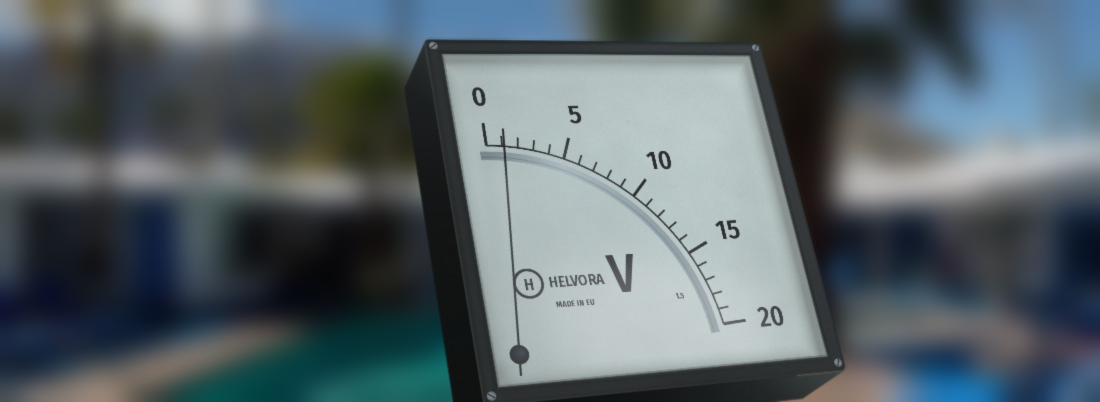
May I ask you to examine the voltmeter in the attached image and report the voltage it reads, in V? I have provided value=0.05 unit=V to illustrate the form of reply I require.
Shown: value=1 unit=V
